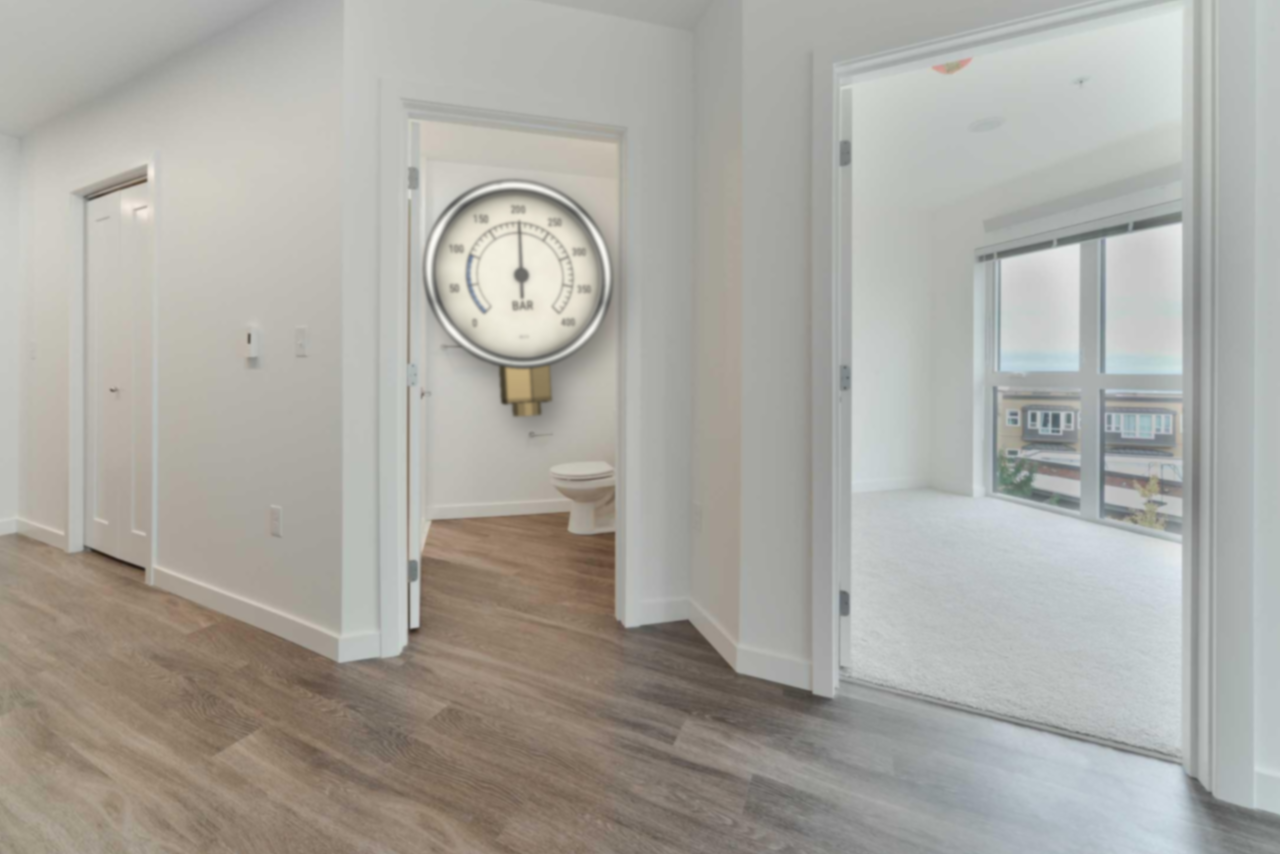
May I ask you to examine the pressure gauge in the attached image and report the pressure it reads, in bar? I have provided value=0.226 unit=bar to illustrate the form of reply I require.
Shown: value=200 unit=bar
